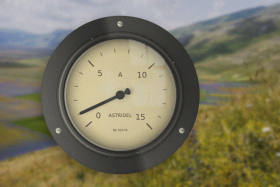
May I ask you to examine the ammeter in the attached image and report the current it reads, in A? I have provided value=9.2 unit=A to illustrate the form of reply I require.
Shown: value=1 unit=A
